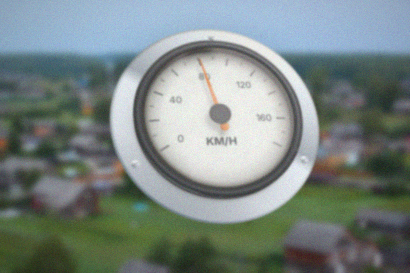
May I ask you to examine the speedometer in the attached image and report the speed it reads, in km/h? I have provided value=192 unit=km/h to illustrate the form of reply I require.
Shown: value=80 unit=km/h
